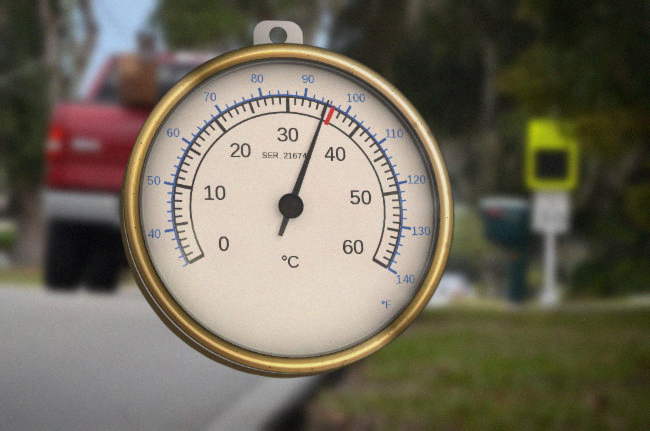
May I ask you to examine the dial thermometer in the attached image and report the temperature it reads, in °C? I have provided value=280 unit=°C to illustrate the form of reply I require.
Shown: value=35 unit=°C
